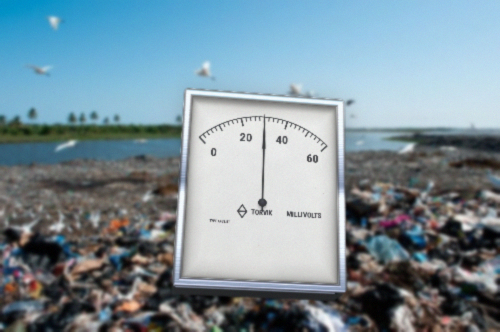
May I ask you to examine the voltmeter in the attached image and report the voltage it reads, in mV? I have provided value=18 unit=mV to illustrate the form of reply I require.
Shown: value=30 unit=mV
